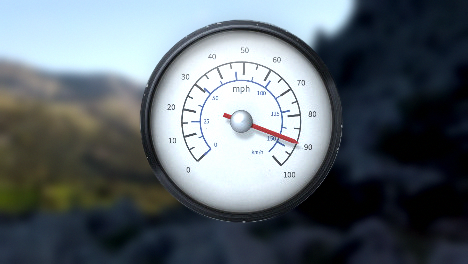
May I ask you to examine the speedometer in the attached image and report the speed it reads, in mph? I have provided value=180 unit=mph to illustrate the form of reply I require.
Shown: value=90 unit=mph
